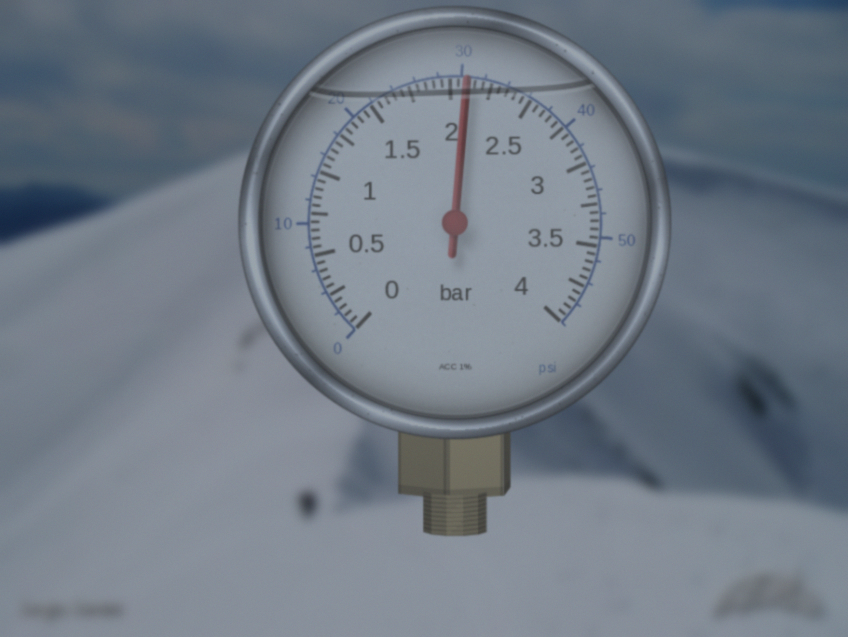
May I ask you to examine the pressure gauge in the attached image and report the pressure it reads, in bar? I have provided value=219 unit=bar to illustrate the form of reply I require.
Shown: value=2.1 unit=bar
